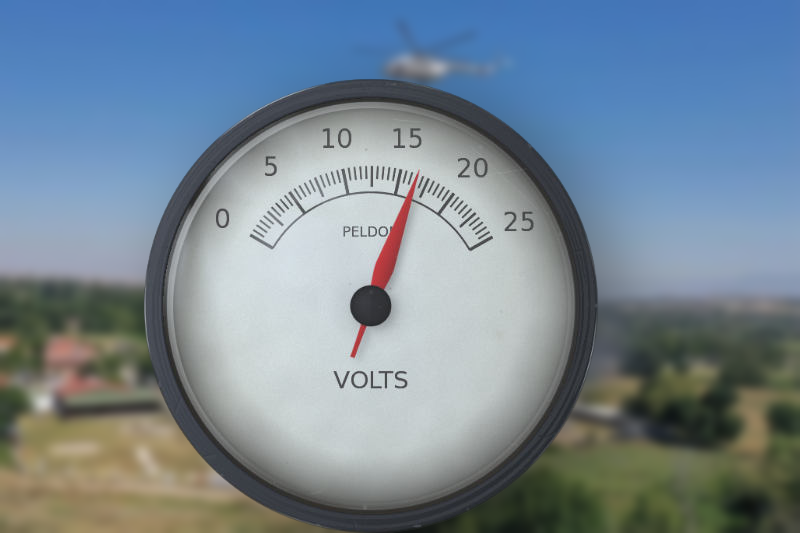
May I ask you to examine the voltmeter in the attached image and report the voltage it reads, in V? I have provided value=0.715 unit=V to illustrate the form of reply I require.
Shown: value=16.5 unit=V
